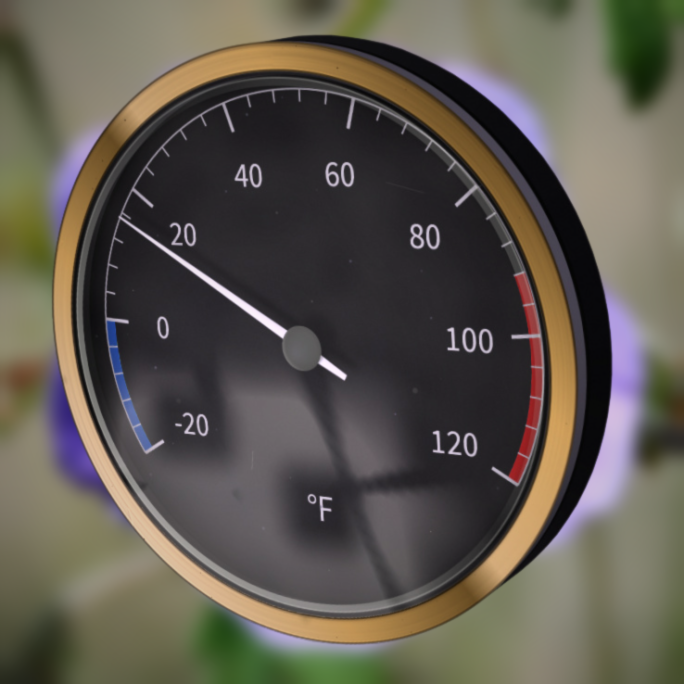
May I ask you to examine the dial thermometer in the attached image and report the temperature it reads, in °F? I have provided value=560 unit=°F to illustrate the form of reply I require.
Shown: value=16 unit=°F
